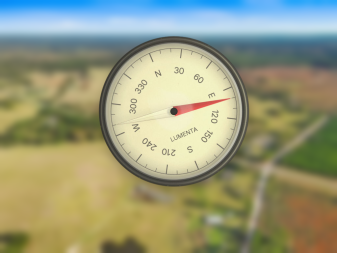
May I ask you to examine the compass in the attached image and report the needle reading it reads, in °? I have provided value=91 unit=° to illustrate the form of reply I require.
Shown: value=100 unit=°
